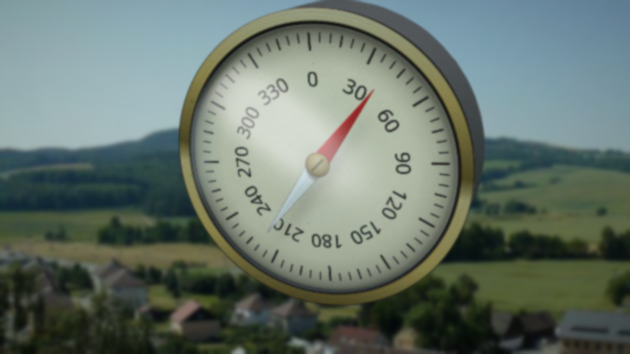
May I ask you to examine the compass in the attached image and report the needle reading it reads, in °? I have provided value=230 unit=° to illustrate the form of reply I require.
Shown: value=40 unit=°
